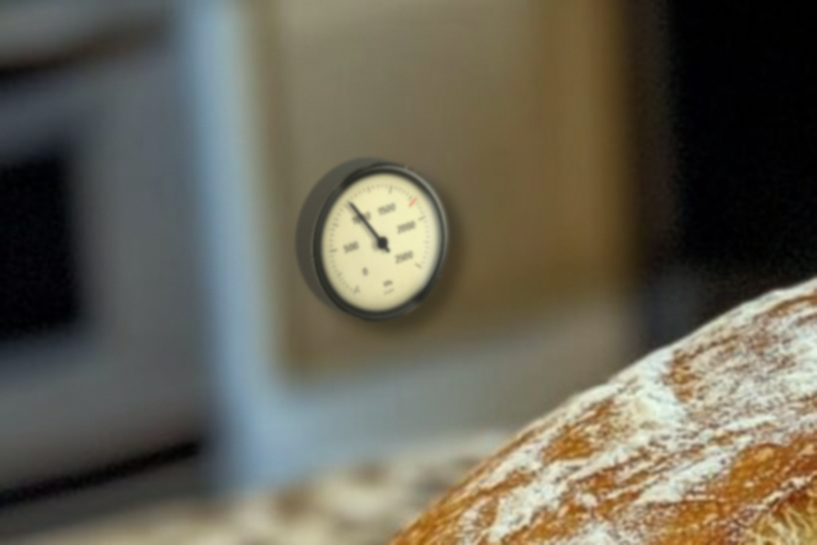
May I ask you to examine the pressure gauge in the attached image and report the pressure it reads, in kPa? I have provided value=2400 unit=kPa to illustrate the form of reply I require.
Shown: value=1000 unit=kPa
